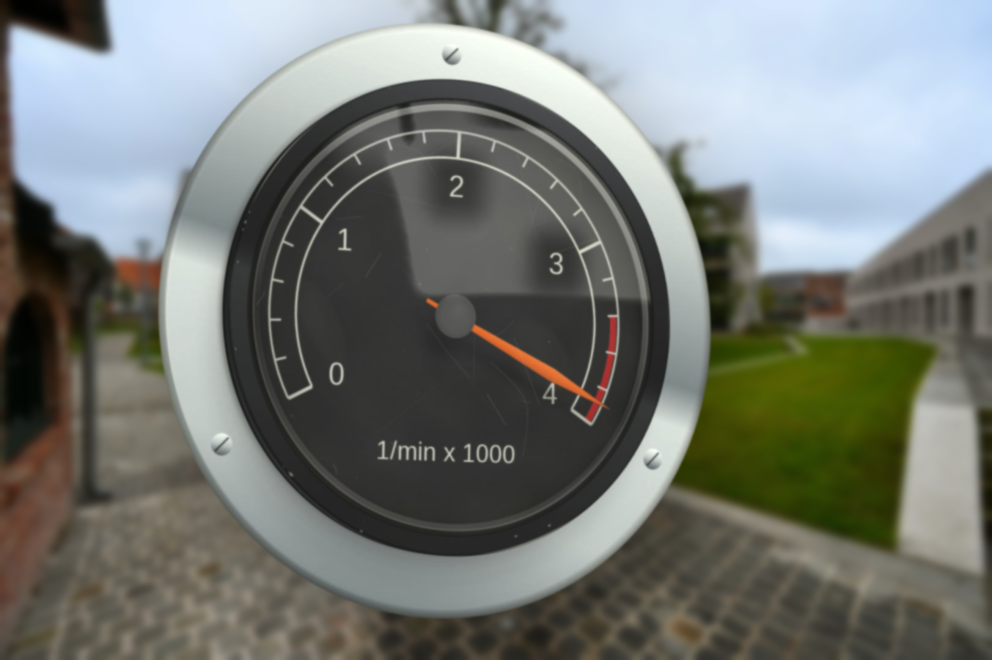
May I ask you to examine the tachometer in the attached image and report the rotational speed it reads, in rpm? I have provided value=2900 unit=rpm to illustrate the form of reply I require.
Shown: value=3900 unit=rpm
